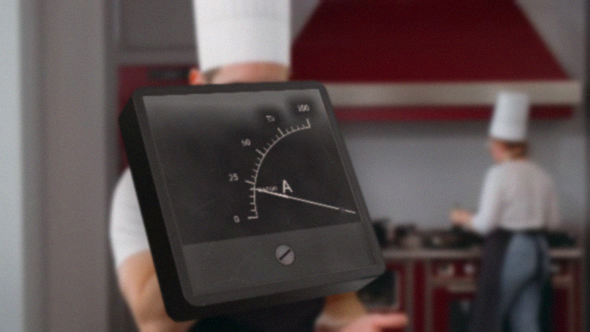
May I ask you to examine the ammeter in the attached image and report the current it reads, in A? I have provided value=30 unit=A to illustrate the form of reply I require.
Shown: value=20 unit=A
